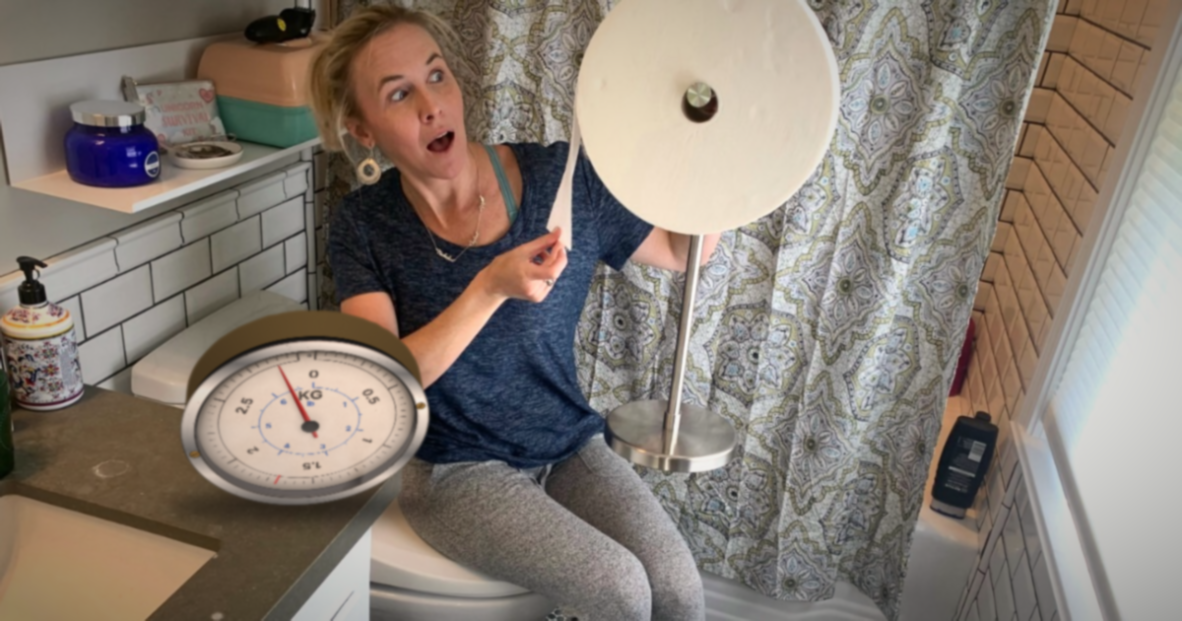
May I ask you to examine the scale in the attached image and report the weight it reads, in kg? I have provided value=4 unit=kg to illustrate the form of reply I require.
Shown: value=2.9 unit=kg
